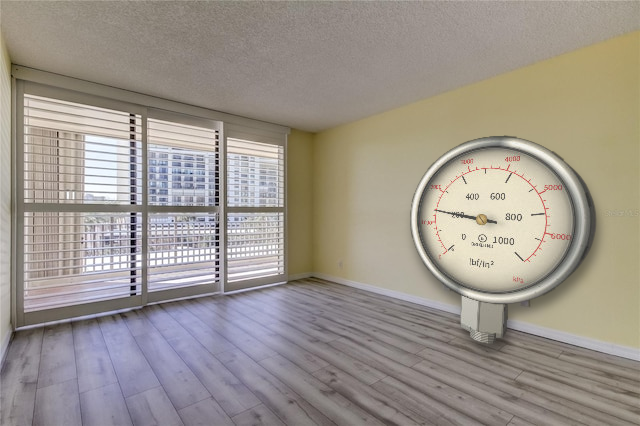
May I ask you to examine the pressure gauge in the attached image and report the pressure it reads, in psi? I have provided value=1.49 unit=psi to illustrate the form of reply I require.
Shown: value=200 unit=psi
